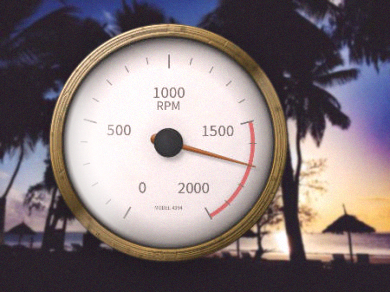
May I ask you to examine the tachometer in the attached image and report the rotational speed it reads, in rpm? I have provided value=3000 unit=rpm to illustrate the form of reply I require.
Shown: value=1700 unit=rpm
